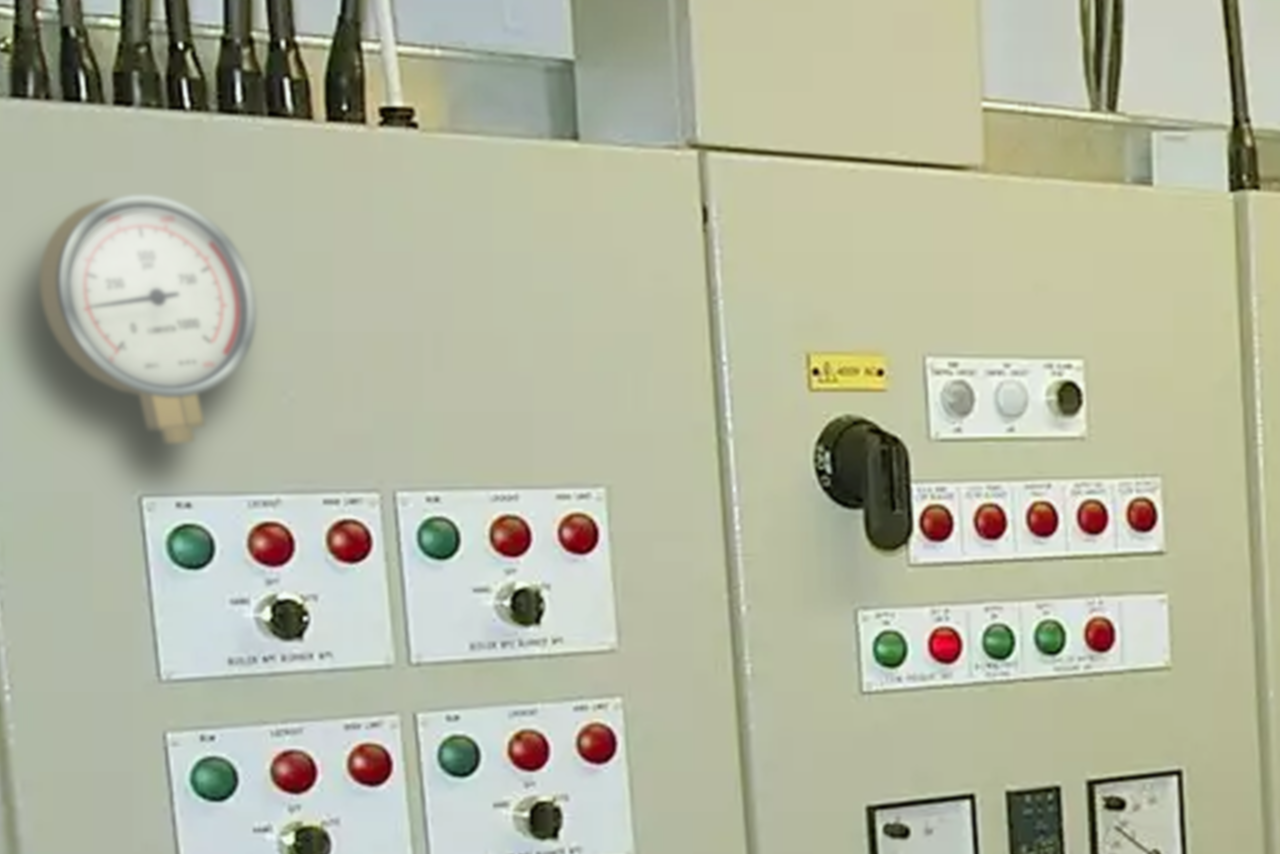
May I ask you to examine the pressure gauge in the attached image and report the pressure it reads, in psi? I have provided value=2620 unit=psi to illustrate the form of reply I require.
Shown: value=150 unit=psi
